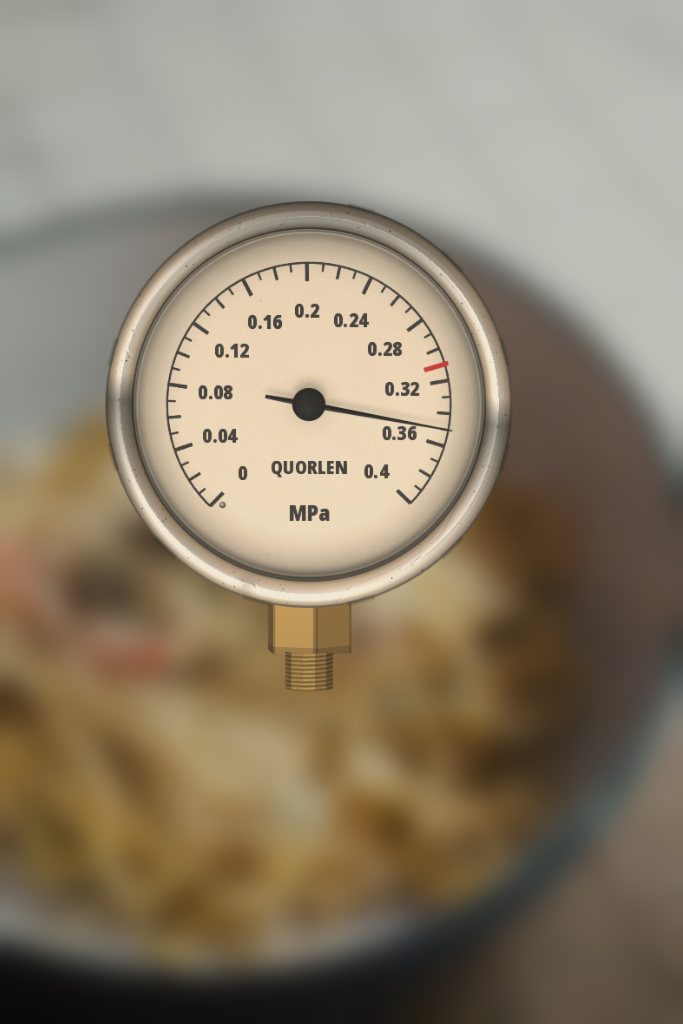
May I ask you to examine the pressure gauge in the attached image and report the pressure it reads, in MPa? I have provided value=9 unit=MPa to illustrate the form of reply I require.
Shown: value=0.35 unit=MPa
